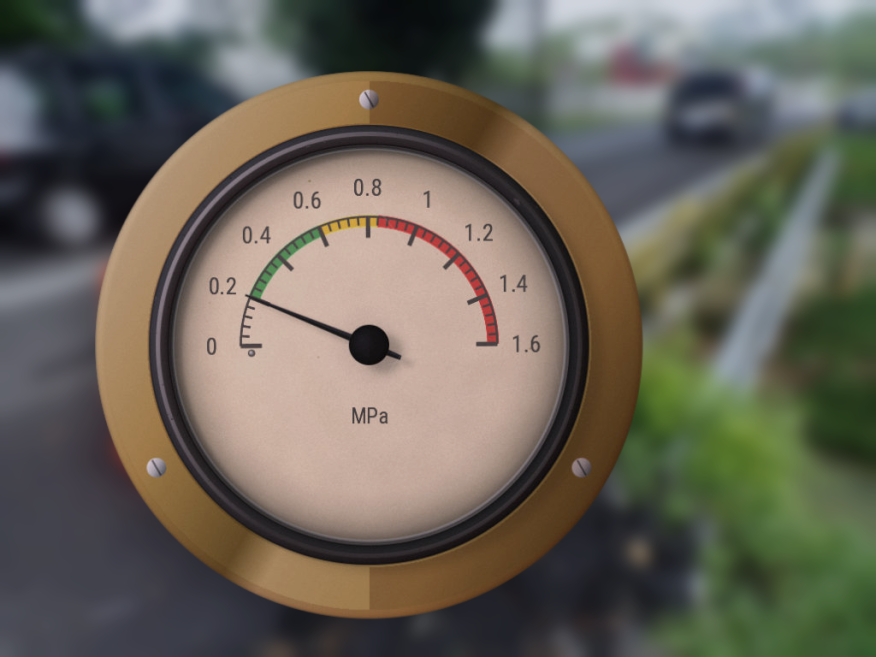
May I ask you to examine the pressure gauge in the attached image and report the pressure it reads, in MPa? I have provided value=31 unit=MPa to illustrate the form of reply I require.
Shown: value=0.2 unit=MPa
